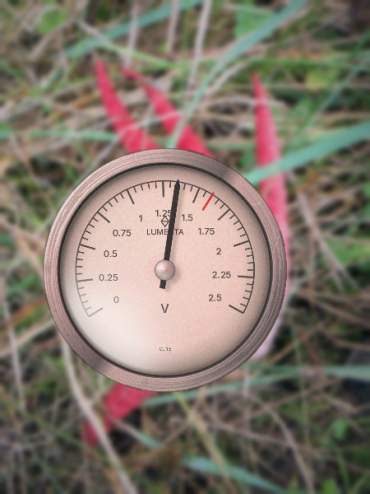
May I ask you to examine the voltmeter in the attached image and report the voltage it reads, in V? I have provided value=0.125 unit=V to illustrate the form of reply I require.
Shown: value=1.35 unit=V
